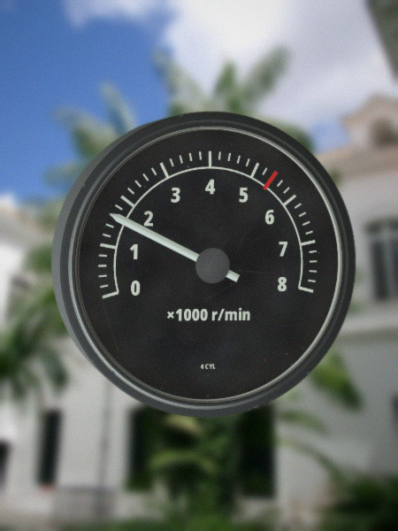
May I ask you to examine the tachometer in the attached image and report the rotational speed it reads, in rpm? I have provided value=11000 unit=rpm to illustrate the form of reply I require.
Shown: value=1600 unit=rpm
